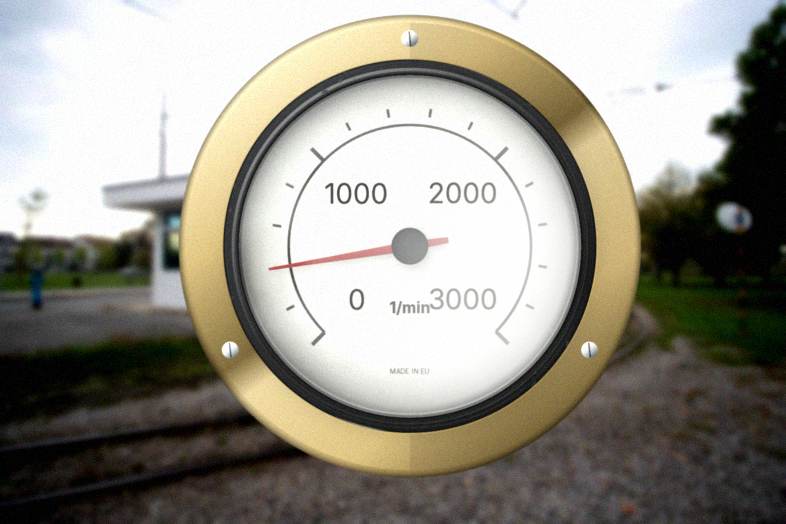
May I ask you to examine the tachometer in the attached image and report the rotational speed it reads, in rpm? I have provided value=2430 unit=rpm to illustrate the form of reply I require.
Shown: value=400 unit=rpm
